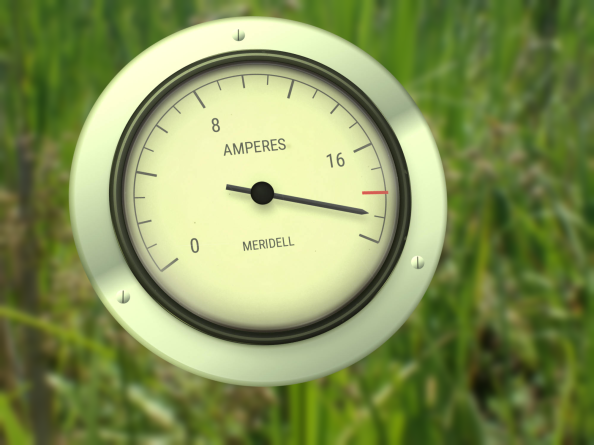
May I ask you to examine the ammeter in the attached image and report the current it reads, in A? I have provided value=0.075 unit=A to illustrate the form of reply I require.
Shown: value=19 unit=A
